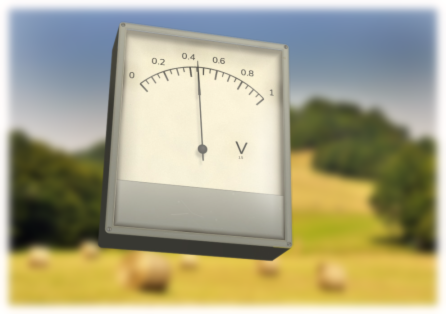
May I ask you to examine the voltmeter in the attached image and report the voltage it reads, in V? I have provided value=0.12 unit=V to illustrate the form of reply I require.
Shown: value=0.45 unit=V
